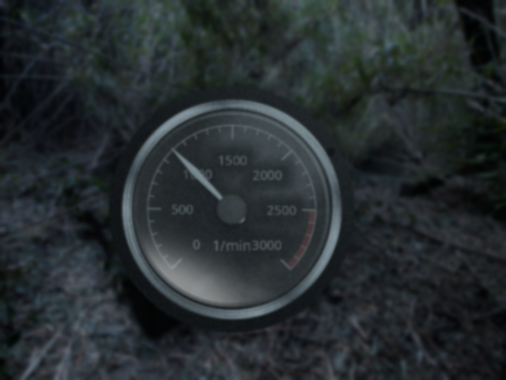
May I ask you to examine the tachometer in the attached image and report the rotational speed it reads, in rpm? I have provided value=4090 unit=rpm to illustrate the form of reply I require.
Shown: value=1000 unit=rpm
